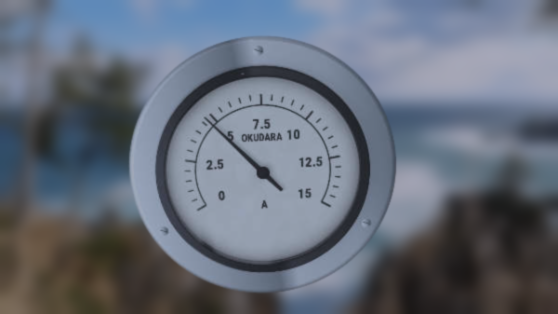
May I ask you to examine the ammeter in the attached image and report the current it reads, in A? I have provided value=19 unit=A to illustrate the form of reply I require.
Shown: value=4.75 unit=A
